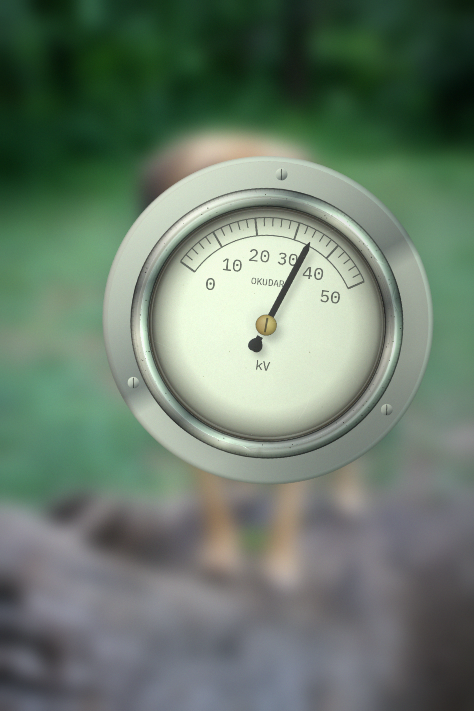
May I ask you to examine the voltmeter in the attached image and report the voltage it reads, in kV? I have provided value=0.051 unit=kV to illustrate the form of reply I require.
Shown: value=34 unit=kV
